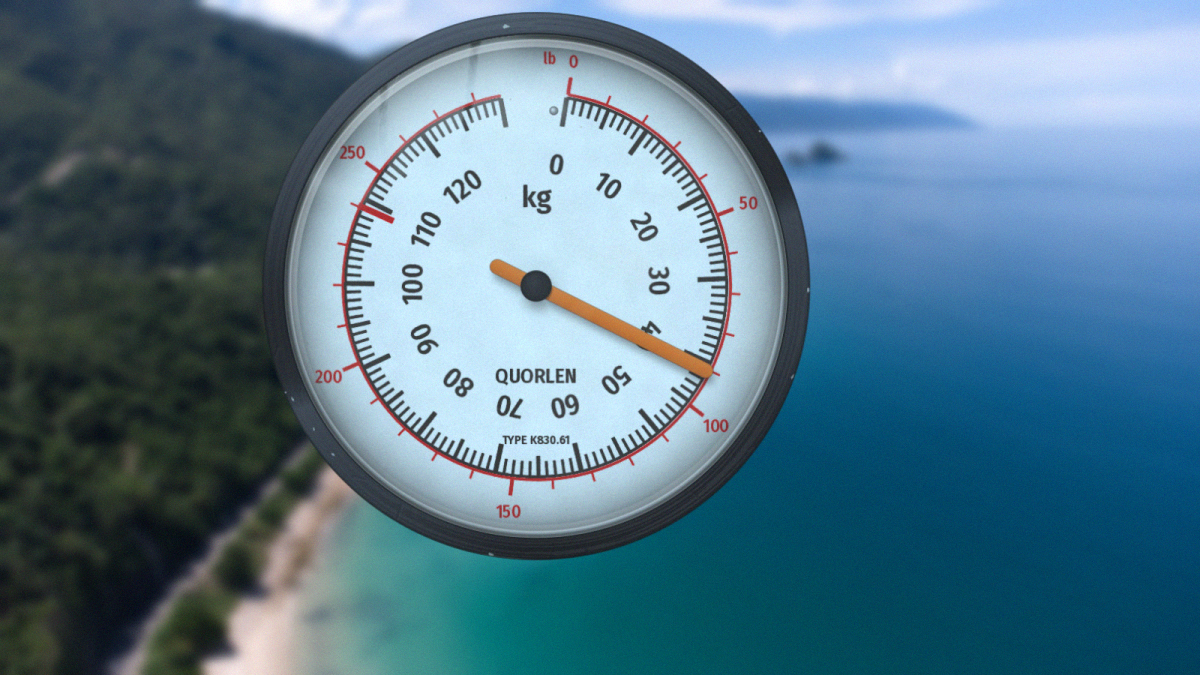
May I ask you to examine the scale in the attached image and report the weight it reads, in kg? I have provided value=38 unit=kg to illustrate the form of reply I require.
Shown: value=41 unit=kg
